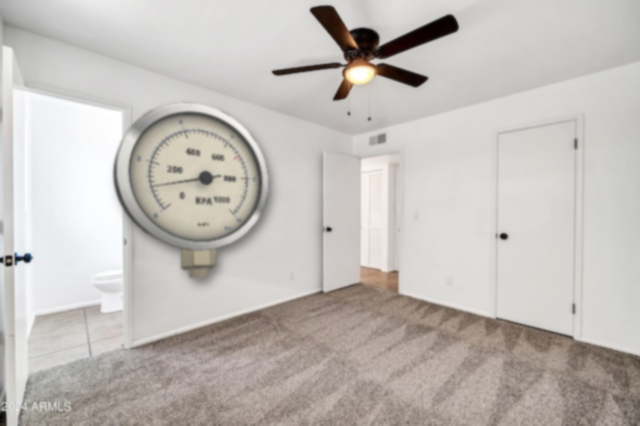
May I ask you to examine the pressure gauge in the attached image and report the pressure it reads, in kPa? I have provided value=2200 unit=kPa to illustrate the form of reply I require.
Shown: value=100 unit=kPa
